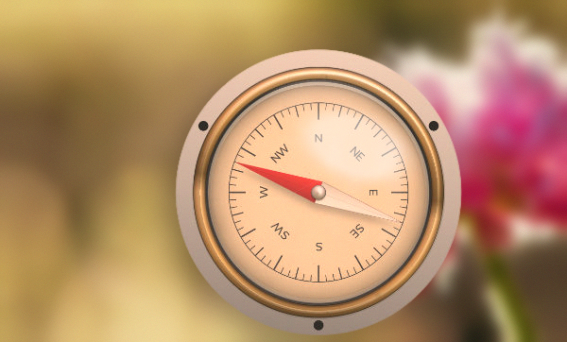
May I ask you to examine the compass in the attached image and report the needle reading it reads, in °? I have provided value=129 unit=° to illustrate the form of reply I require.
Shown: value=290 unit=°
